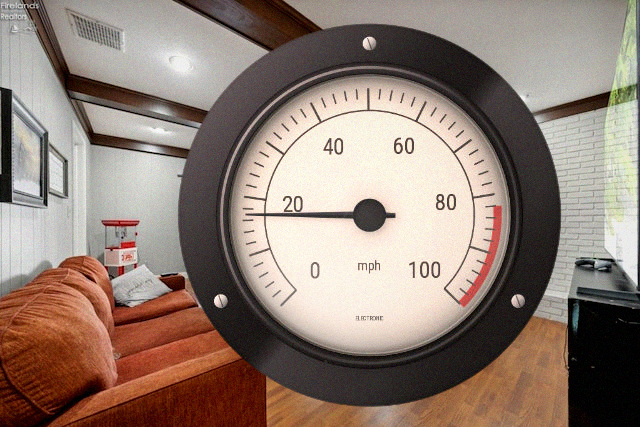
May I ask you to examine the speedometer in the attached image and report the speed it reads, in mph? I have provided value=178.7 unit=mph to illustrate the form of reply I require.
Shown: value=17 unit=mph
